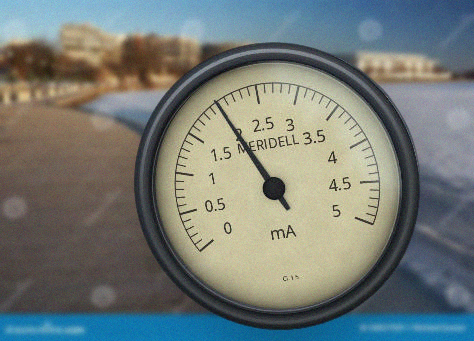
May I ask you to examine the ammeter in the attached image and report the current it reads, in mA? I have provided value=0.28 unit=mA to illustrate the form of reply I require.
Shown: value=2 unit=mA
